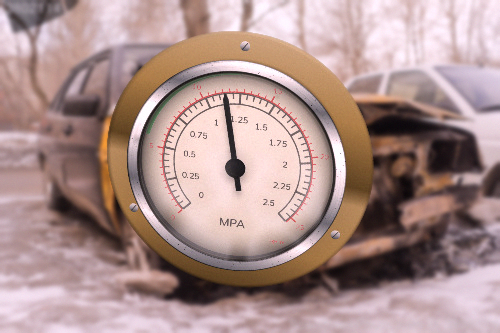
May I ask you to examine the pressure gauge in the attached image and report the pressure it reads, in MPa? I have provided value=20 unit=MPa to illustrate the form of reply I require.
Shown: value=1.15 unit=MPa
